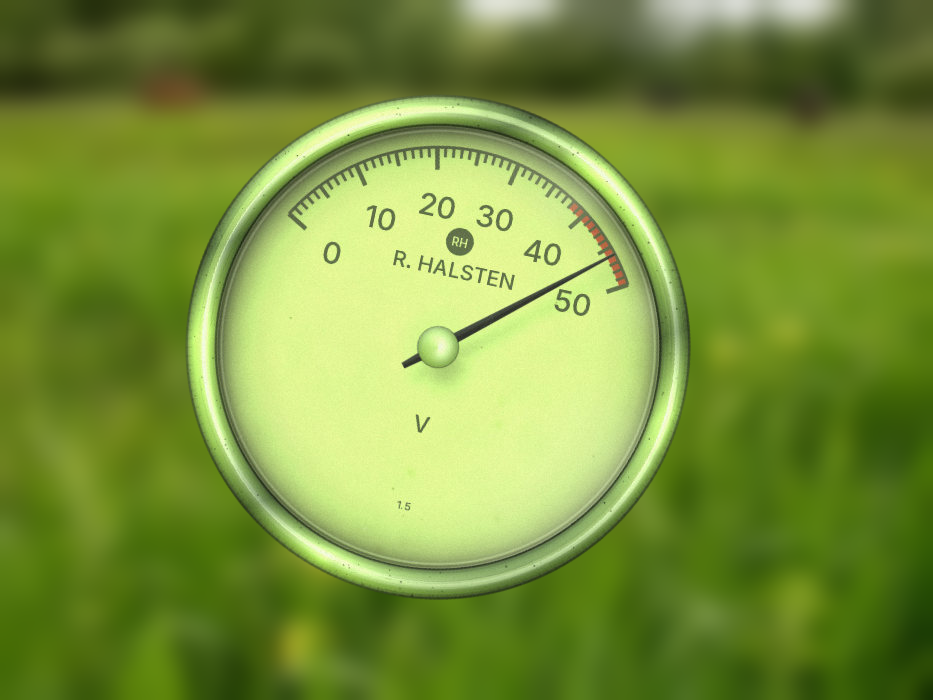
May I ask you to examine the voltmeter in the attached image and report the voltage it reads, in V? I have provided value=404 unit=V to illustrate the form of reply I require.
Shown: value=46 unit=V
